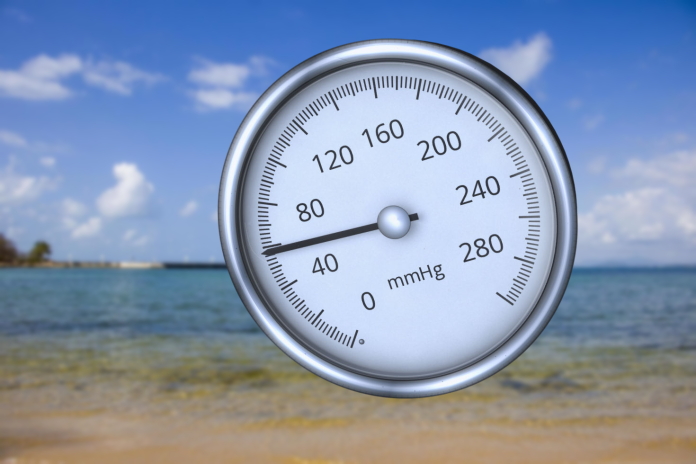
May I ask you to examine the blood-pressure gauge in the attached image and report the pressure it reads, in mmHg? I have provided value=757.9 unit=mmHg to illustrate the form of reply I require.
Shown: value=58 unit=mmHg
